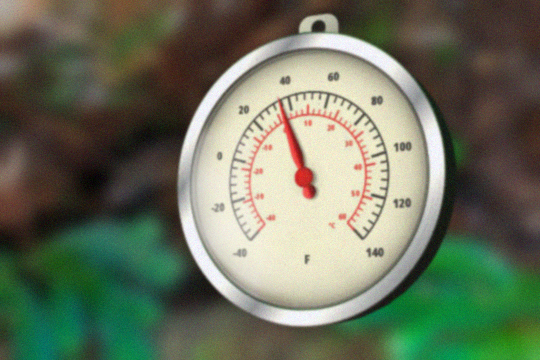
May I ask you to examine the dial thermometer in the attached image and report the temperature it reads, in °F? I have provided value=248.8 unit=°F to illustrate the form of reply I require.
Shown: value=36 unit=°F
